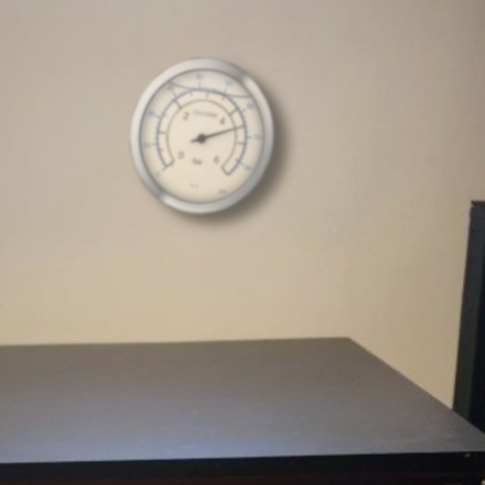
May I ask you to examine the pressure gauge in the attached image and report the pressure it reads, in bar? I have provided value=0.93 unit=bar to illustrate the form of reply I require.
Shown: value=4.5 unit=bar
